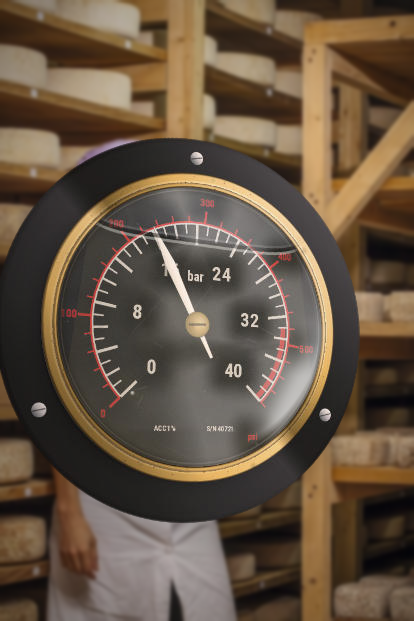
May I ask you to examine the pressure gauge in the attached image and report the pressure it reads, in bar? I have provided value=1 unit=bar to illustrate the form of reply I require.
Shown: value=16 unit=bar
